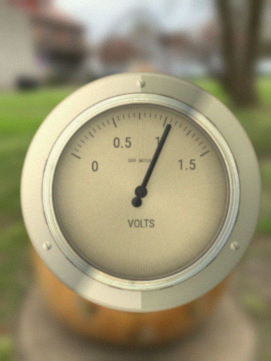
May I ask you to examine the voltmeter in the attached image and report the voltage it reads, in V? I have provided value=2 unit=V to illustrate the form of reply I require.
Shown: value=1.05 unit=V
